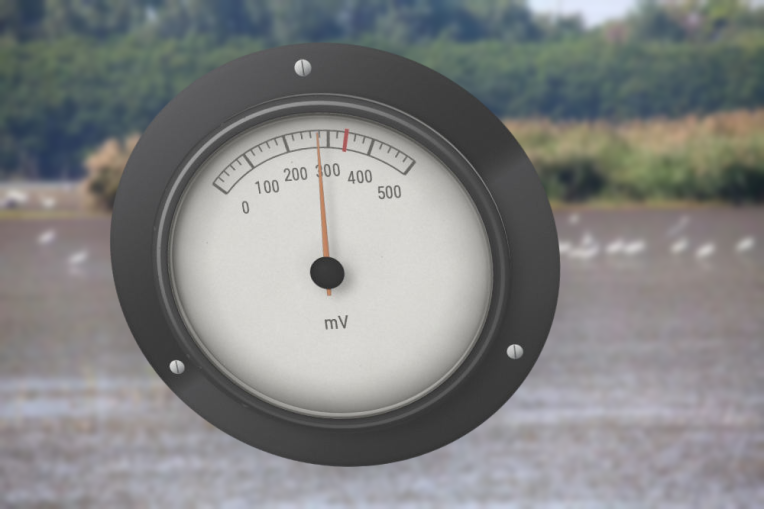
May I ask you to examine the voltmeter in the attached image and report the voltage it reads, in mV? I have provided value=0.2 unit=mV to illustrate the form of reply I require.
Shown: value=280 unit=mV
